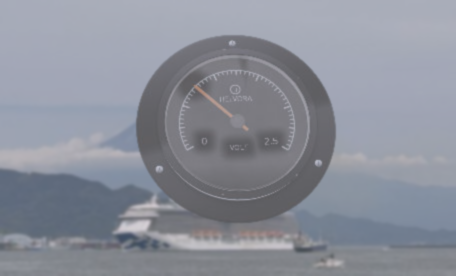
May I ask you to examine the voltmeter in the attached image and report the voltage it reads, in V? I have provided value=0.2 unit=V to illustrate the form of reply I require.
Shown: value=0.75 unit=V
